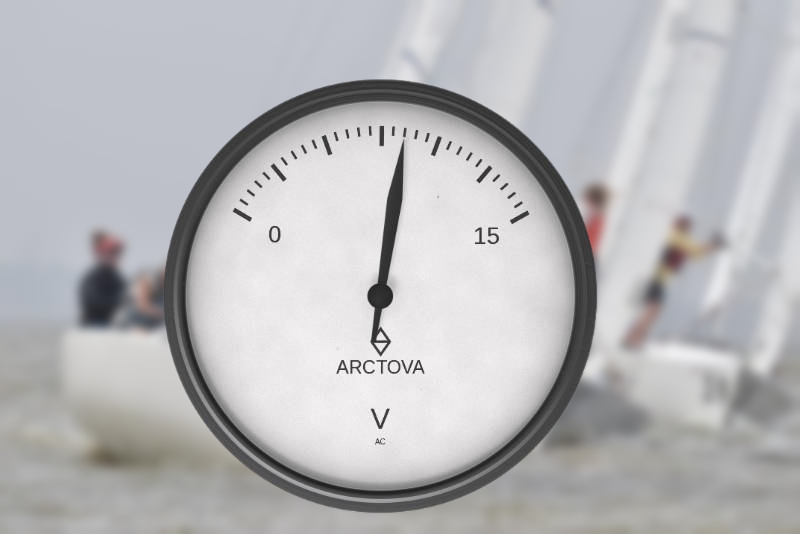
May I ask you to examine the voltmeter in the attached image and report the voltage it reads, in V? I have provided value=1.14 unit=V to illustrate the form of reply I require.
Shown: value=8.5 unit=V
